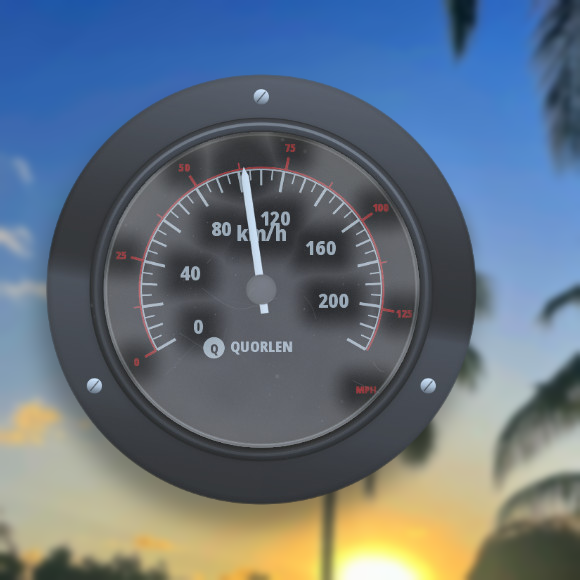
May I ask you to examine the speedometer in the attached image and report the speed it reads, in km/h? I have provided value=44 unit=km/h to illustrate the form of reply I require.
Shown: value=102.5 unit=km/h
